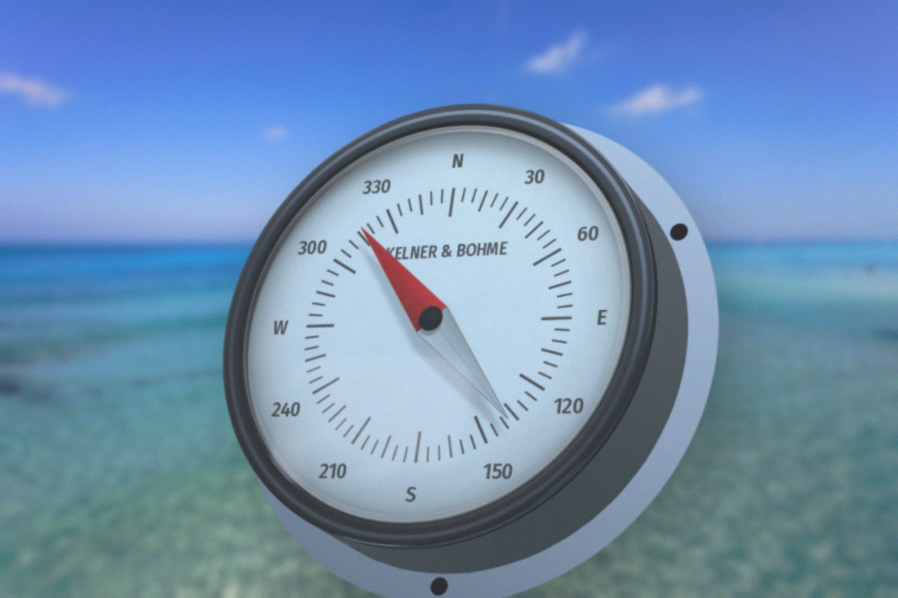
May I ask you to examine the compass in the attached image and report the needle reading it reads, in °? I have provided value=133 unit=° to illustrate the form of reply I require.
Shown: value=317.5 unit=°
